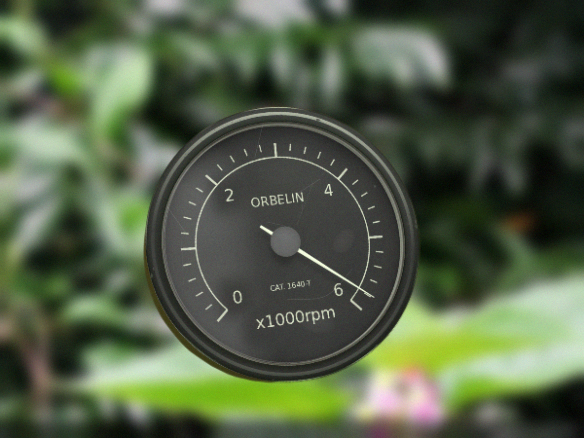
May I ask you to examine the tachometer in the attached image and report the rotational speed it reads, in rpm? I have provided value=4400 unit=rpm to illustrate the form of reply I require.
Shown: value=5800 unit=rpm
